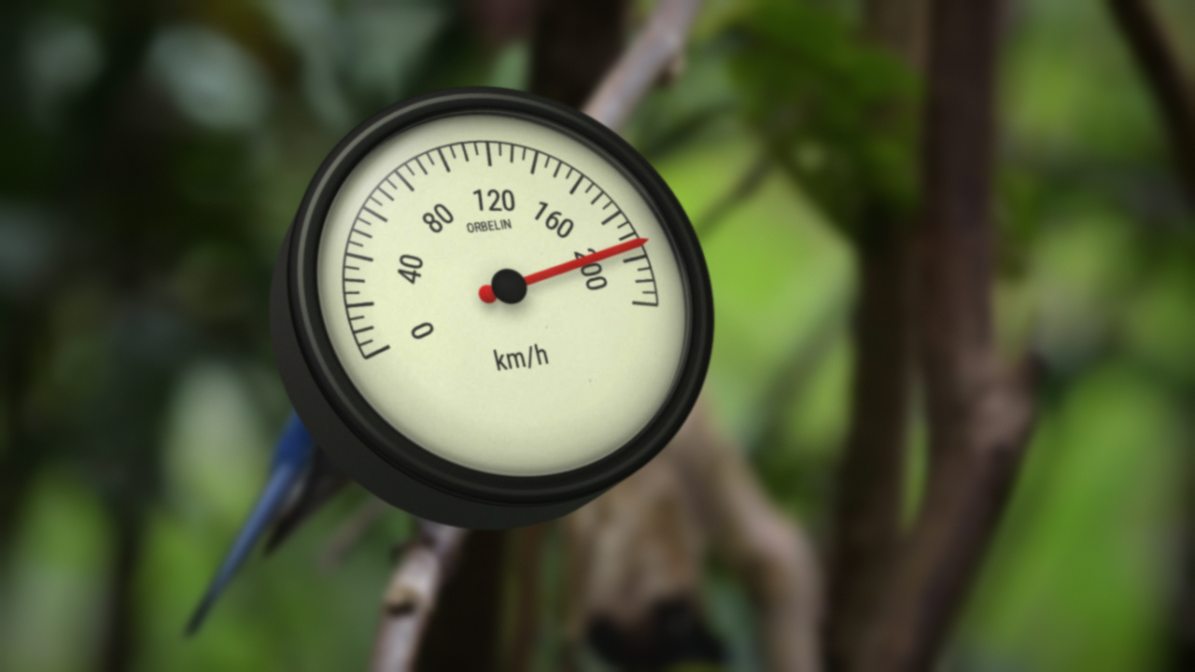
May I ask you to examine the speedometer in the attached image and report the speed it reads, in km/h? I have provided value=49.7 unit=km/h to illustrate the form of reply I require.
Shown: value=195 unit=km/h
